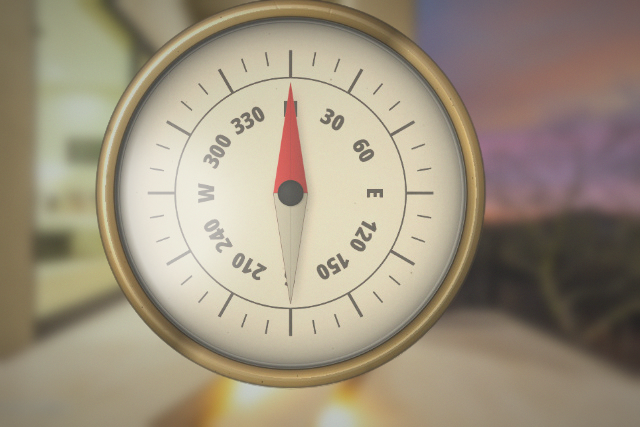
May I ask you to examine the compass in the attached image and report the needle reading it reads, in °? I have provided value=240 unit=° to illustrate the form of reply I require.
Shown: value=0 unit=°
